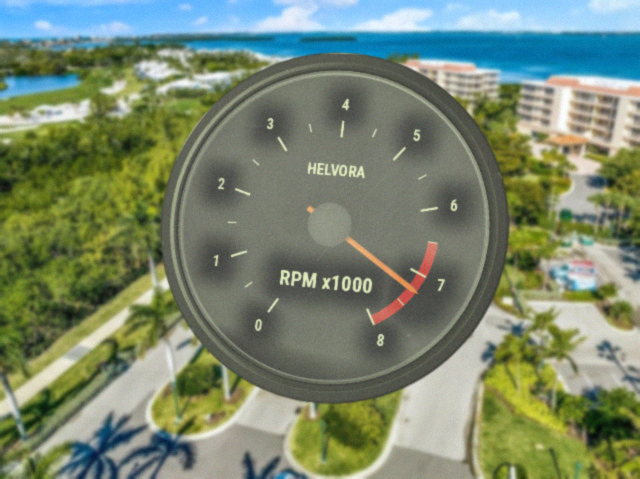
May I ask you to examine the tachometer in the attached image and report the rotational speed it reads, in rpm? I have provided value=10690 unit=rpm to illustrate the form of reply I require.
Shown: value=7250 unit=rpm
